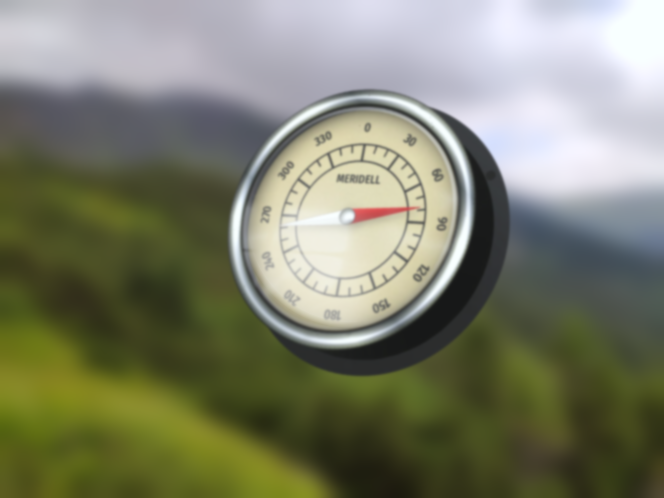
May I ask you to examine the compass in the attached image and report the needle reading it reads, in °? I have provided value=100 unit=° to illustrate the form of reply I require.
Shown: value=80 unit=°
